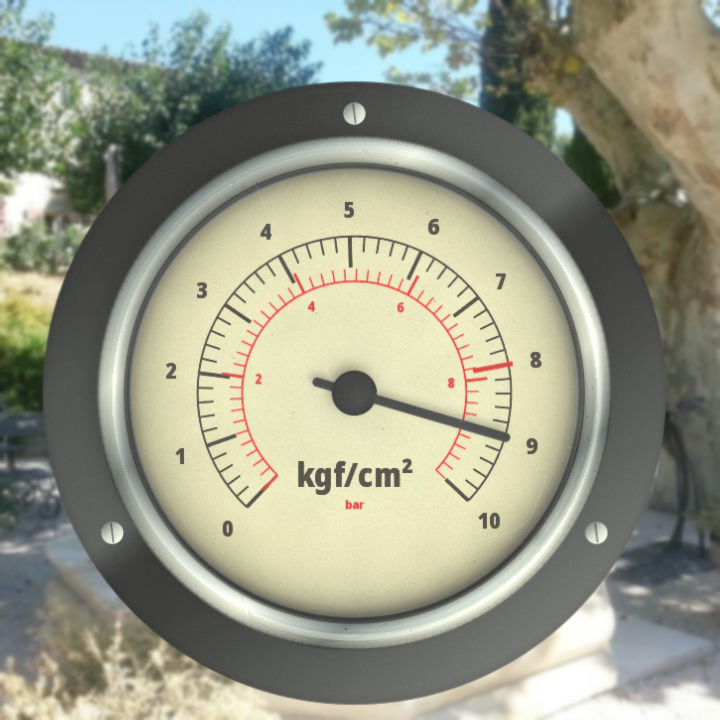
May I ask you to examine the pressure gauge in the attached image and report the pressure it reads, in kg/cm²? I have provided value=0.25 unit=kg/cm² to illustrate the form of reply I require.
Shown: value=9 unit=kg/cm²
